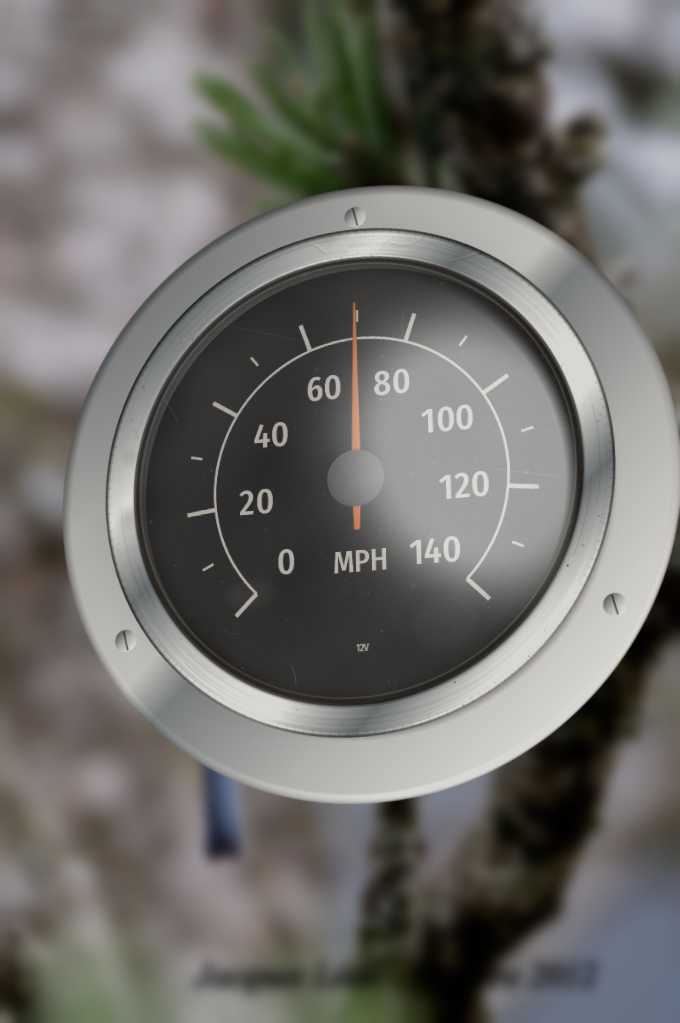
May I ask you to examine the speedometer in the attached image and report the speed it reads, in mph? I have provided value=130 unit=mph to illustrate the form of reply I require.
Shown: value=70 unit=mph
